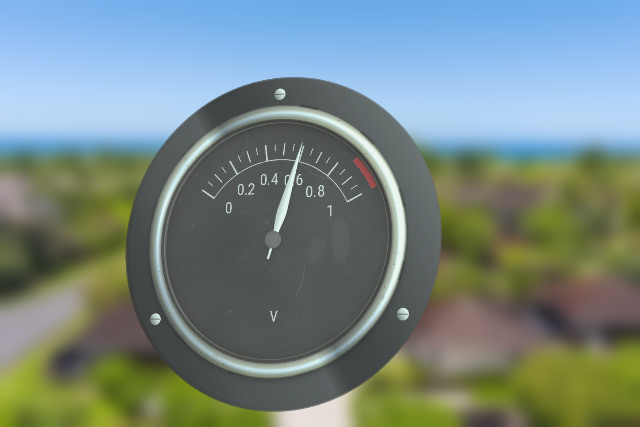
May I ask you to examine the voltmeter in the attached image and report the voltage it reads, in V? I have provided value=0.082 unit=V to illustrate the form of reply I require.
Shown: value=0.6 unit=V
